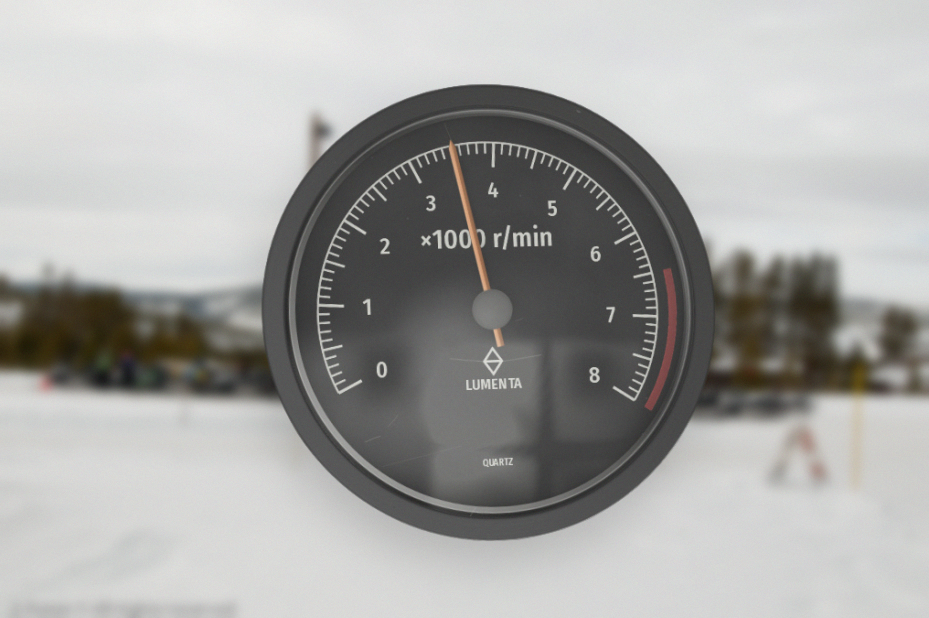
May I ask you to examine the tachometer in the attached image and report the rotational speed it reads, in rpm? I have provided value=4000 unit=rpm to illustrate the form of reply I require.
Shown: value=3500 unit=rpm
